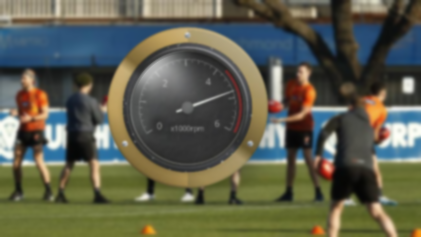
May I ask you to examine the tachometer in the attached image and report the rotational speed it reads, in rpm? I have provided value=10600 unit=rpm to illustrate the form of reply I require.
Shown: value=4800 unit=rpm
